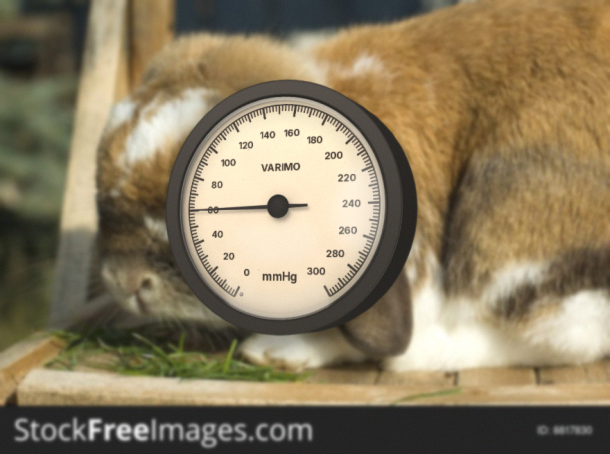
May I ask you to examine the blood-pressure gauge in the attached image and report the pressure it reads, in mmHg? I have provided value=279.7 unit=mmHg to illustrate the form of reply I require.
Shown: value=60 unit=mmHg
